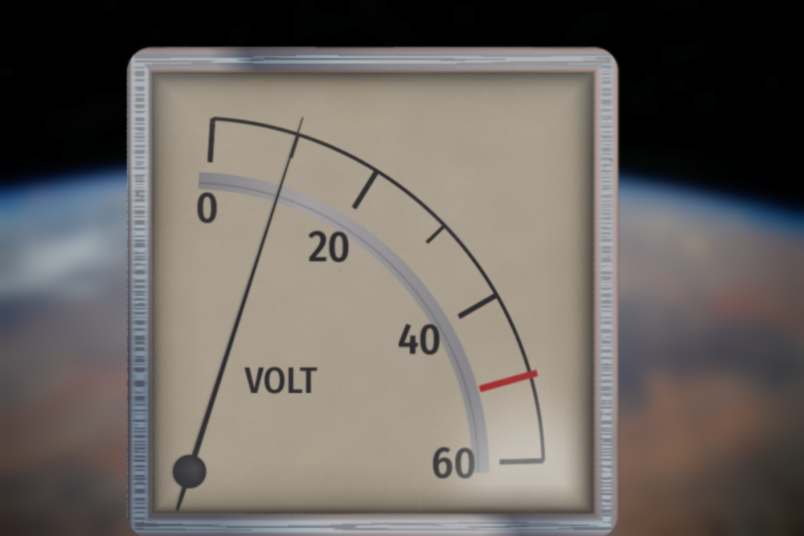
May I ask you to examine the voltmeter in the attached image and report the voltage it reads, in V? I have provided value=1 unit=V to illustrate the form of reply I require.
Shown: value=10 unit=V
